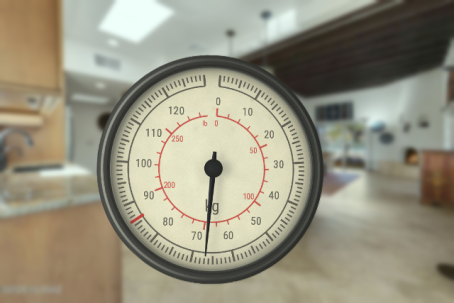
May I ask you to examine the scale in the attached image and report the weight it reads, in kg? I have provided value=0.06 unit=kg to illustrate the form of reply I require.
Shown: value=67 unit=kg
